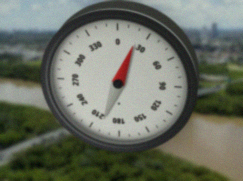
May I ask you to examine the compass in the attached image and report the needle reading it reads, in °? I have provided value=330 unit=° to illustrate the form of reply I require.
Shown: value=20 unit=°
